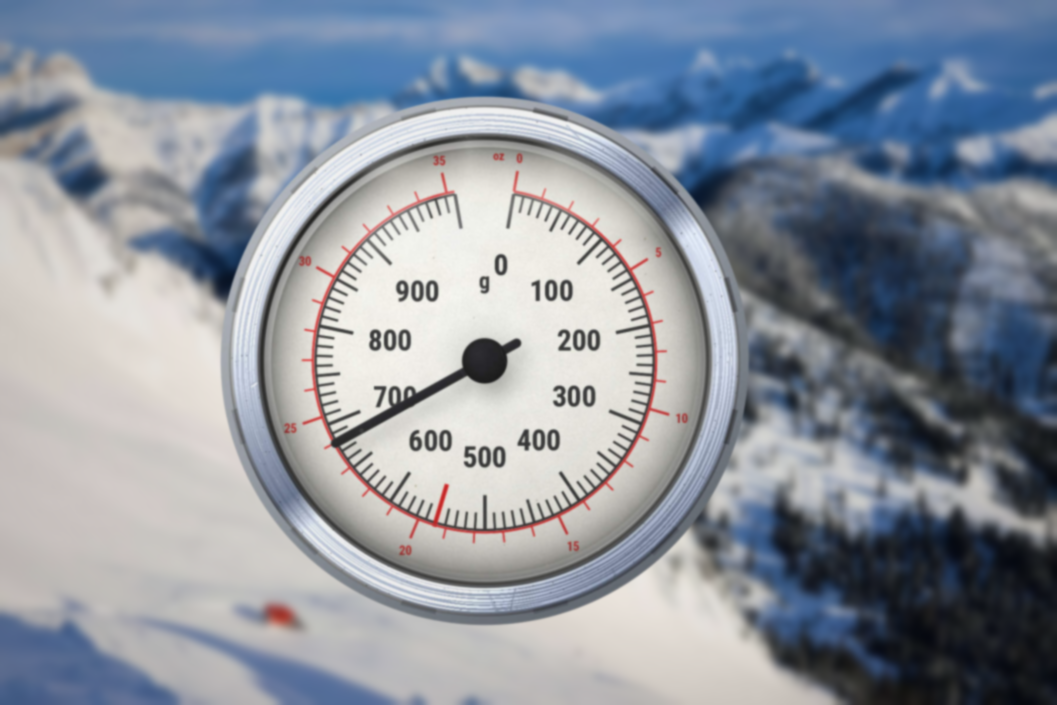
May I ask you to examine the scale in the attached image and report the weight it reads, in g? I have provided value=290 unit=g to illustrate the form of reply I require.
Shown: value=680 unit=g
